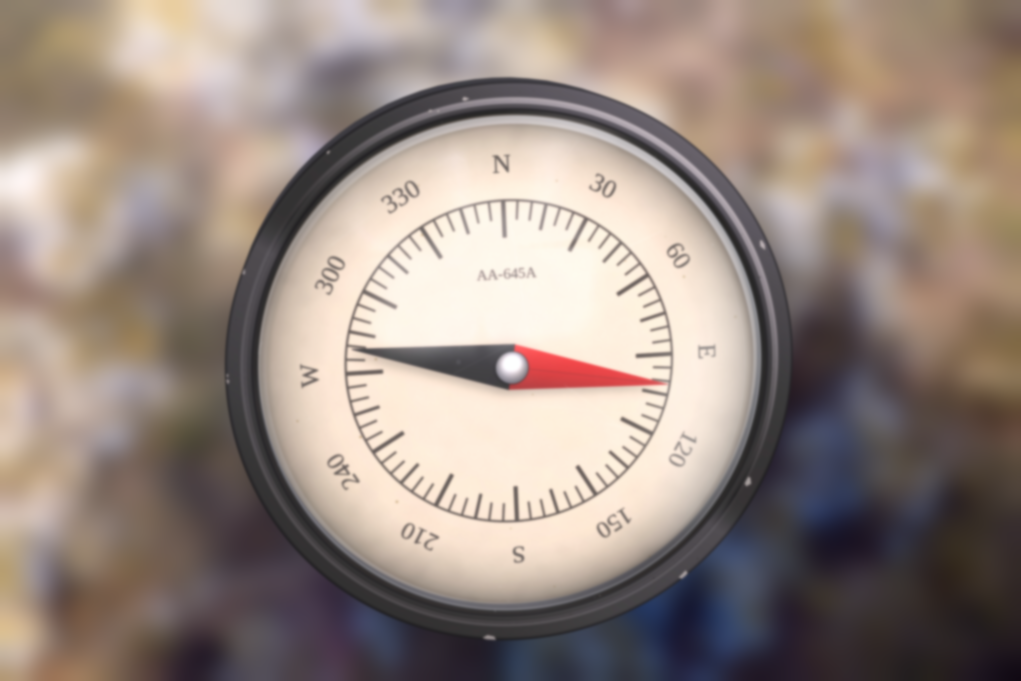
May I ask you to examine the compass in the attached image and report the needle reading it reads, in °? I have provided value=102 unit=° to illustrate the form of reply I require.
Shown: value=100 unit=°
